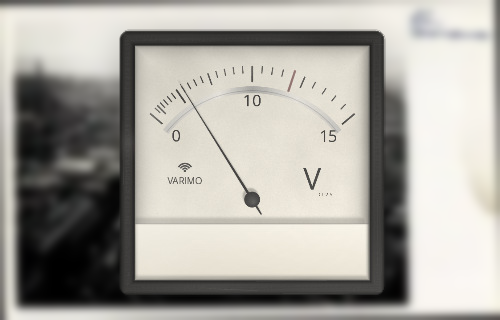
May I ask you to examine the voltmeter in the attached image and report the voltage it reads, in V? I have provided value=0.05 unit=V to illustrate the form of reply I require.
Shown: value=5.5 unit=V
